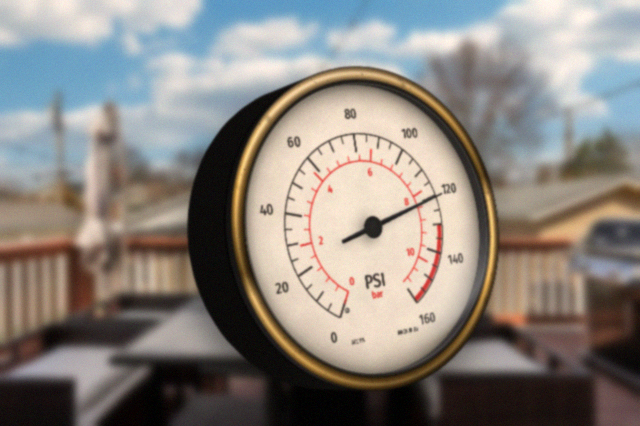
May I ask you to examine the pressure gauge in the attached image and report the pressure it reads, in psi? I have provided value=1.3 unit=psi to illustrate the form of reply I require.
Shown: value=120 unit=psi
